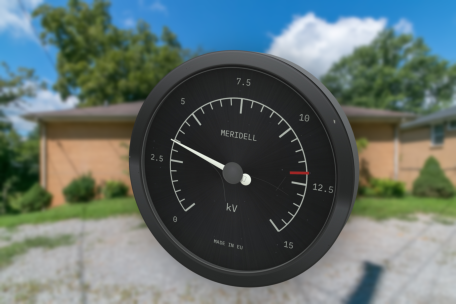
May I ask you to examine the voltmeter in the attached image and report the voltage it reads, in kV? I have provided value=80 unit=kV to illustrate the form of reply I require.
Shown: value=3.5 unit=kV
